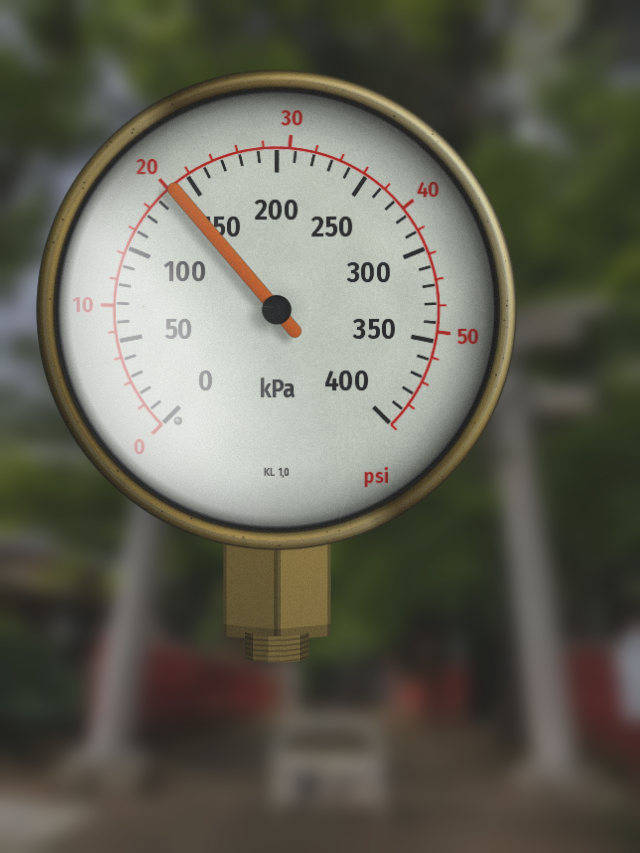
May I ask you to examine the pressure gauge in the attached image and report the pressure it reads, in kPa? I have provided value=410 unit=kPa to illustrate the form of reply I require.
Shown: value=140 unit=kPa
